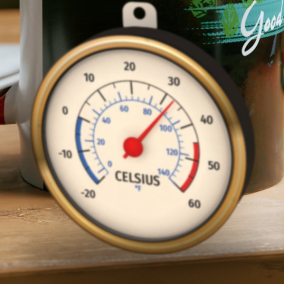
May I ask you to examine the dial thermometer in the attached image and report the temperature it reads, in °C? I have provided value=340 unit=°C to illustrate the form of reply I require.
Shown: value=32.5 unit=°C
